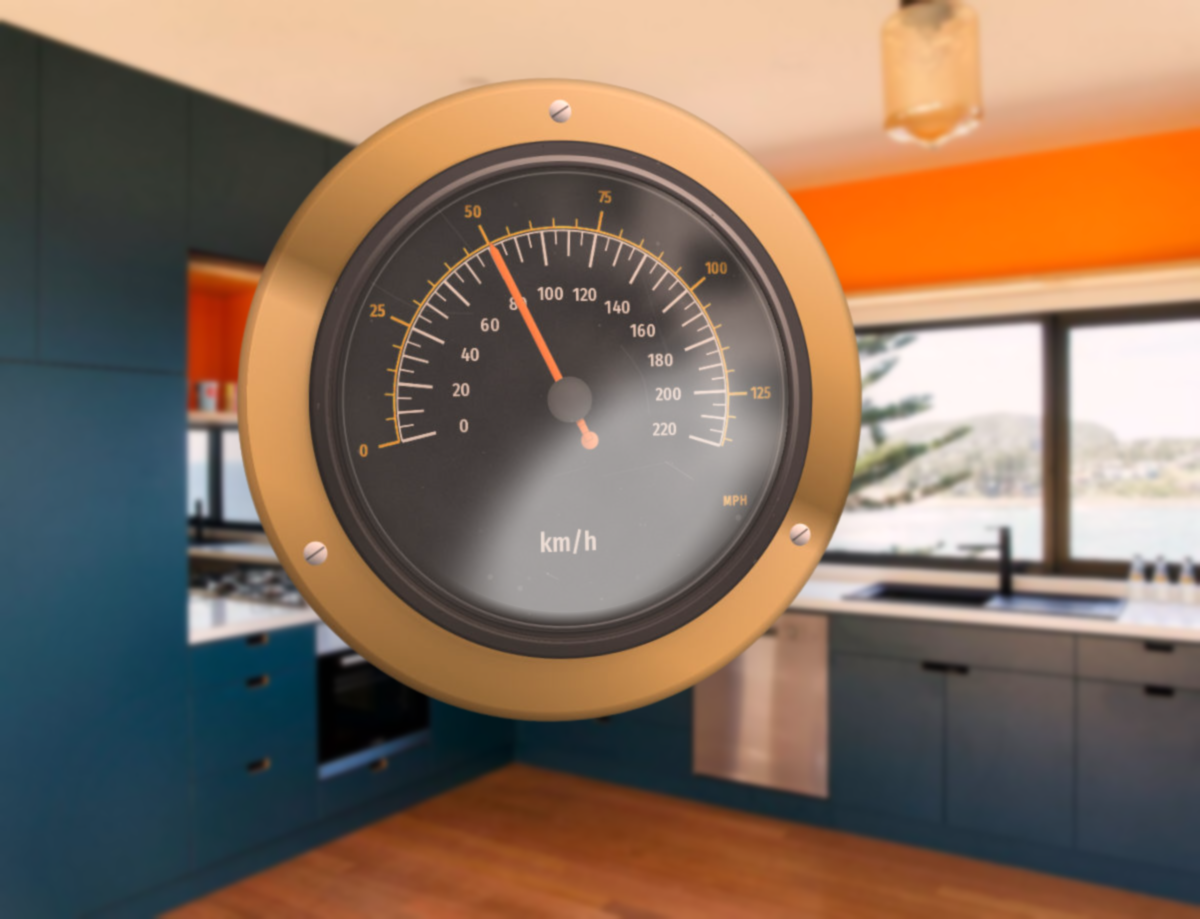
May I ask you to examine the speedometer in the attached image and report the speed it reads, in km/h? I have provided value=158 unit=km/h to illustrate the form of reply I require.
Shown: value=80 unit=km/h
